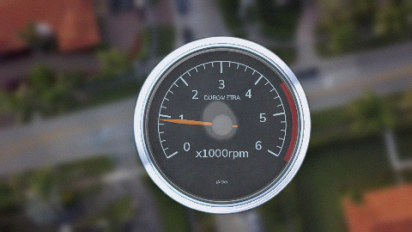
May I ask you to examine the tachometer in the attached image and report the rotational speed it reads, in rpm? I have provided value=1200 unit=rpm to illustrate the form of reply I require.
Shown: value=900 unit=rpm
